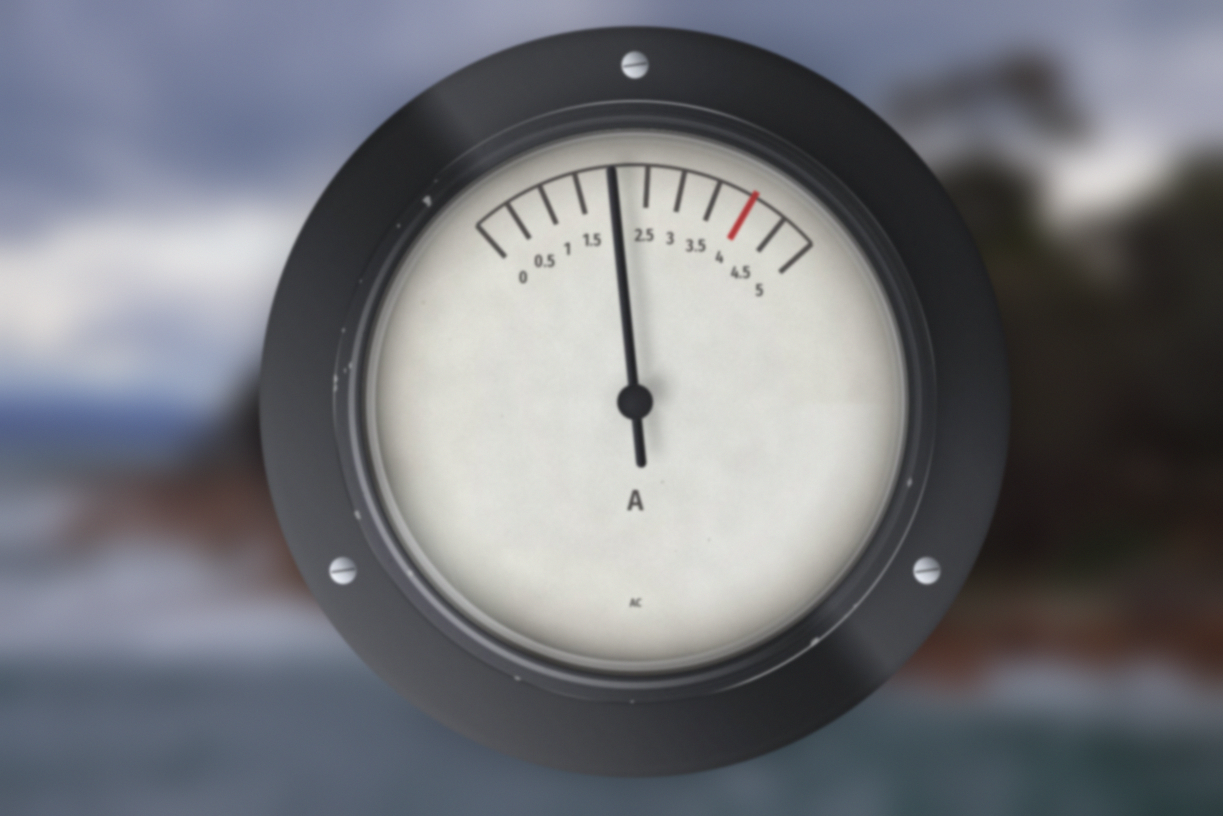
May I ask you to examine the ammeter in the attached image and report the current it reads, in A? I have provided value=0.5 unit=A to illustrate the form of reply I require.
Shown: value=2 unit=A
